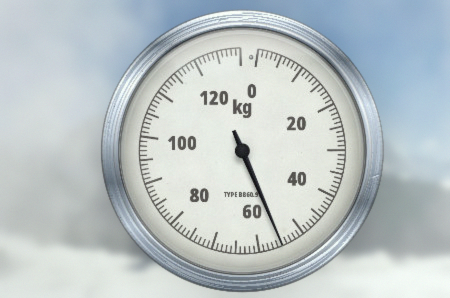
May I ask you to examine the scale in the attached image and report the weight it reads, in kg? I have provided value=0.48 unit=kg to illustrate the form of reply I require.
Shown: value=55 unit=kg
